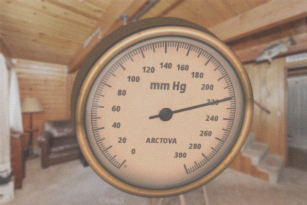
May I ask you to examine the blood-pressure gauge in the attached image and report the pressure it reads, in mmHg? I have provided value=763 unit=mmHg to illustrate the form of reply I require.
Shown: value=220 unit=mmHg
